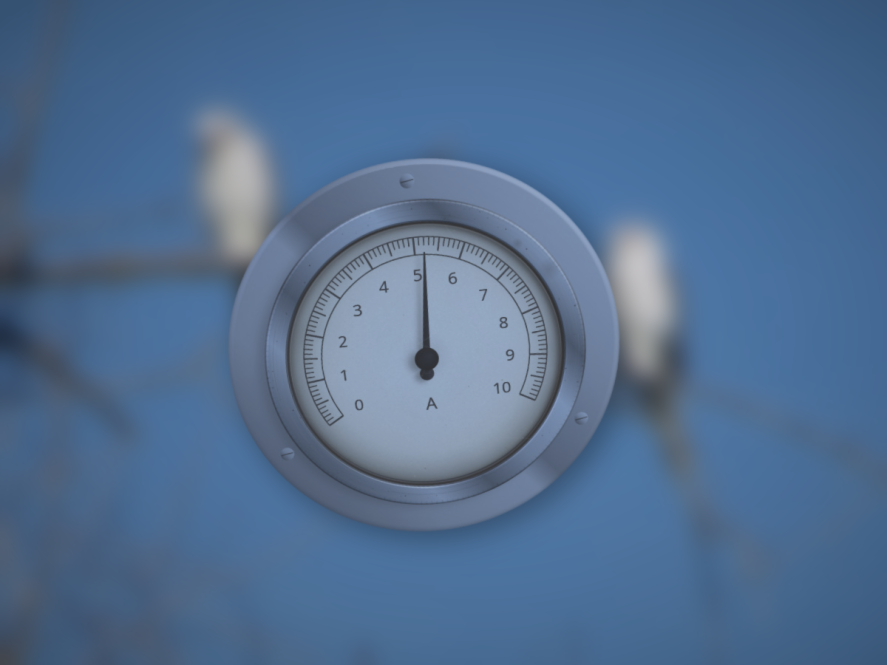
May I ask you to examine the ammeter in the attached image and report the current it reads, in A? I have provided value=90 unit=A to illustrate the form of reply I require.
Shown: value=5.2 unit=A
